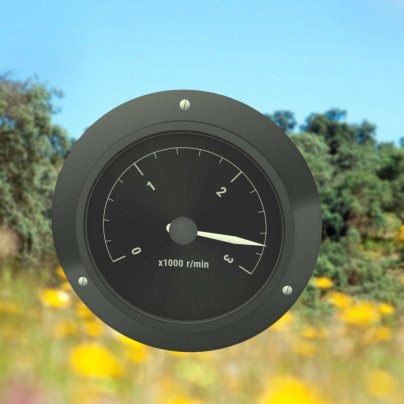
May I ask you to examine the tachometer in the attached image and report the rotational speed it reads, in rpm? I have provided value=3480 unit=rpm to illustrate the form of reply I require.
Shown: value=2700 unit=rpm
